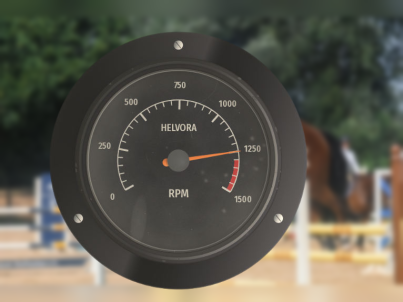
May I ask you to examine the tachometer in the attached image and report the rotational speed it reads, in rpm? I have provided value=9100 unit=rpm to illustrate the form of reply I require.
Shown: value=1250 unit=rpm
